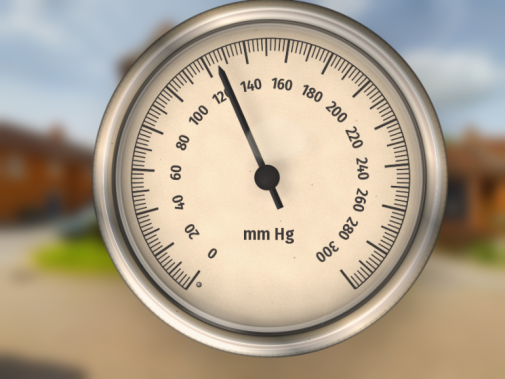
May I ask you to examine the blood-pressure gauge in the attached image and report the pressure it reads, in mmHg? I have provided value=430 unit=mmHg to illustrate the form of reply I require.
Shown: value=126 unit=mmHg
